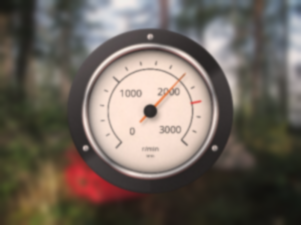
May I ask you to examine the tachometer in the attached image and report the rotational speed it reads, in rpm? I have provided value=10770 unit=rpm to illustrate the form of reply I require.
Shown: value=2000 unit=rpm
